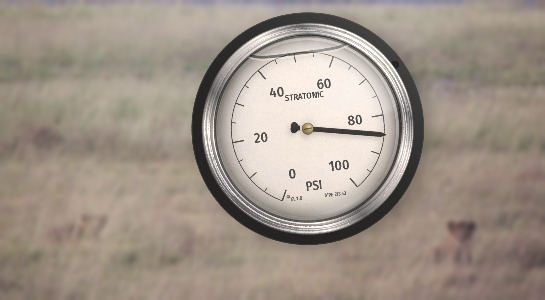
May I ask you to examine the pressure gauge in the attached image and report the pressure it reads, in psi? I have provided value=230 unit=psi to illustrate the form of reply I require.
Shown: value=85 unit=psi
